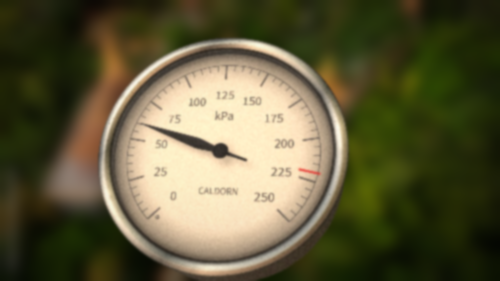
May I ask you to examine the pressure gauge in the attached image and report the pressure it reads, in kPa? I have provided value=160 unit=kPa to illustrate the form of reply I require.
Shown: value=60 unit=kPa
